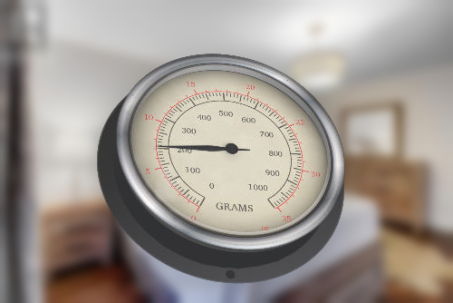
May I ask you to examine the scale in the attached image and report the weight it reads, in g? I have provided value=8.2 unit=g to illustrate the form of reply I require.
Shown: value=200 unit=g
